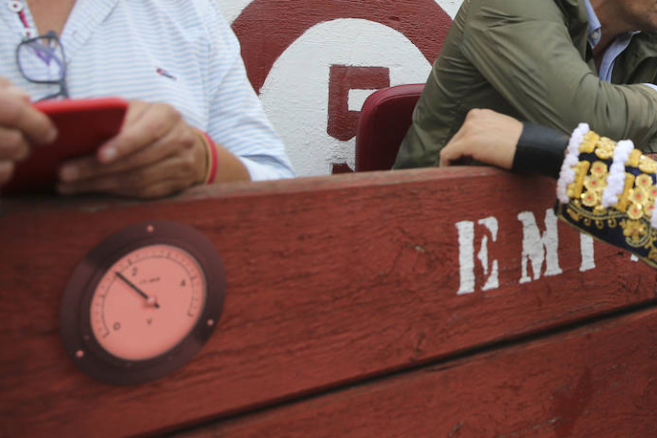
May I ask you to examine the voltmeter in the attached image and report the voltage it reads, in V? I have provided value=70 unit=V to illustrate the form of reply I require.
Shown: value=1.6 unit=V
